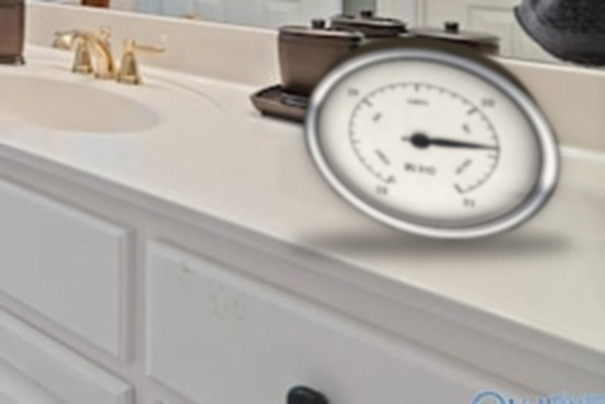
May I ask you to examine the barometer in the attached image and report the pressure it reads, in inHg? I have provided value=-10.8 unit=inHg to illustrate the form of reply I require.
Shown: value=30.4 unit=inHg
